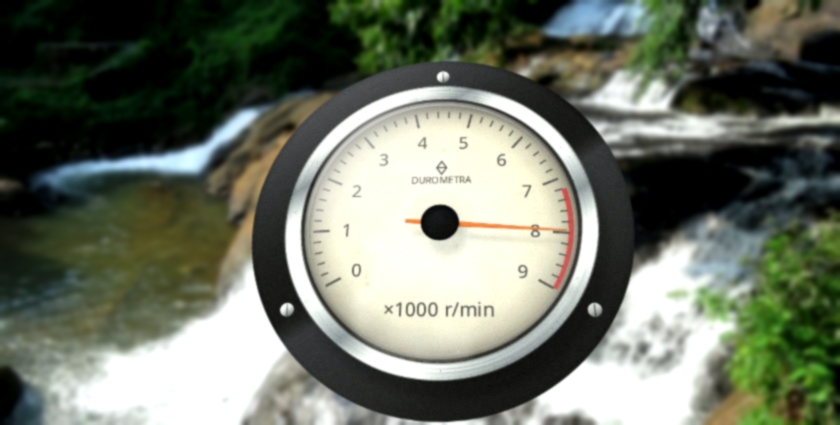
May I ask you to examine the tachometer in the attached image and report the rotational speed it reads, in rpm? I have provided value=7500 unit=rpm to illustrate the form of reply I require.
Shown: value=8000 unit=rpm
